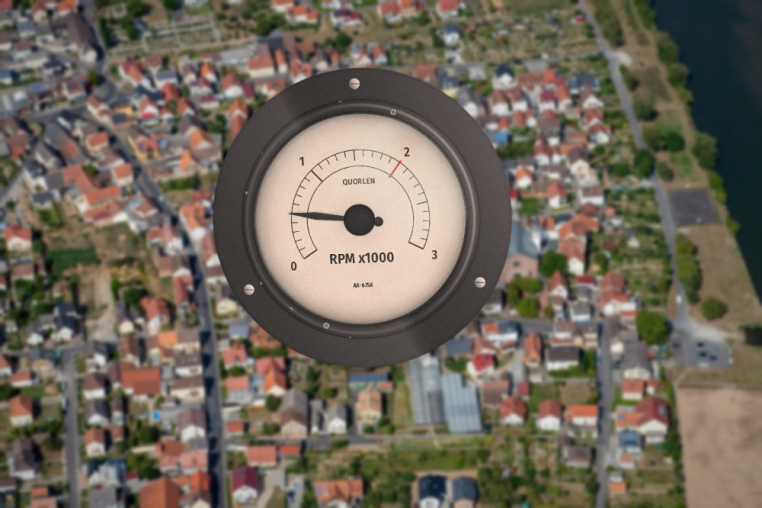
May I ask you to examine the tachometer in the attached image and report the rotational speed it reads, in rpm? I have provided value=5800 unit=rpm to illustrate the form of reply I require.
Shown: value=500 unit=rpm
